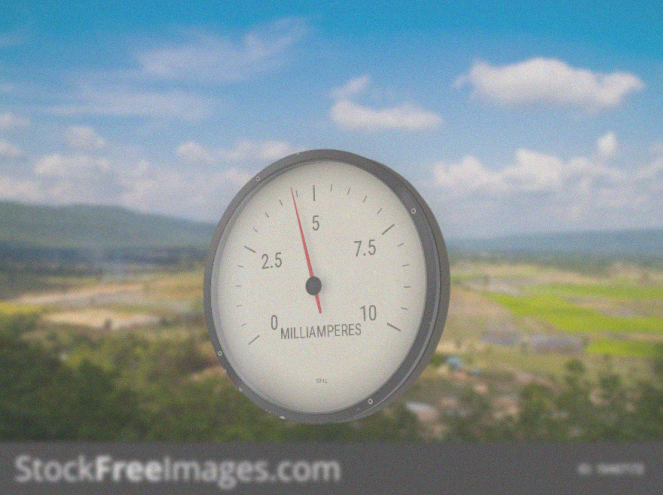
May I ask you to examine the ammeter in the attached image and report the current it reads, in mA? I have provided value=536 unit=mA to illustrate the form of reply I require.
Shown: value=4.5 unit=mA
